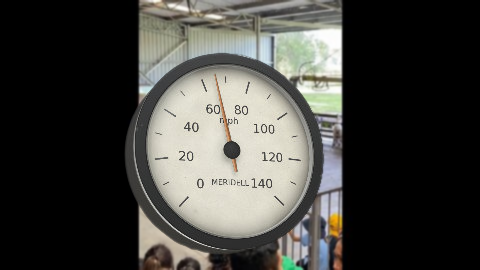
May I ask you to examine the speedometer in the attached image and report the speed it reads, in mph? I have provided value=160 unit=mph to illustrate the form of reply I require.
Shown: value=65 unit=mph
